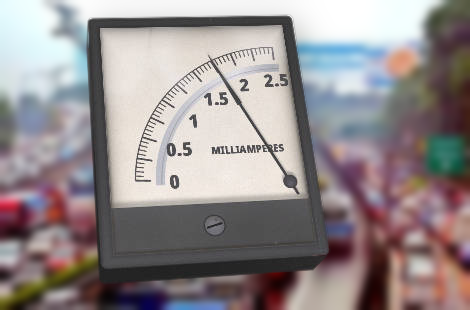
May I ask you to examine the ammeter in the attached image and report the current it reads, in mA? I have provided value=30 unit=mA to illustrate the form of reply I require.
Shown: value=1.75 unit=mA
